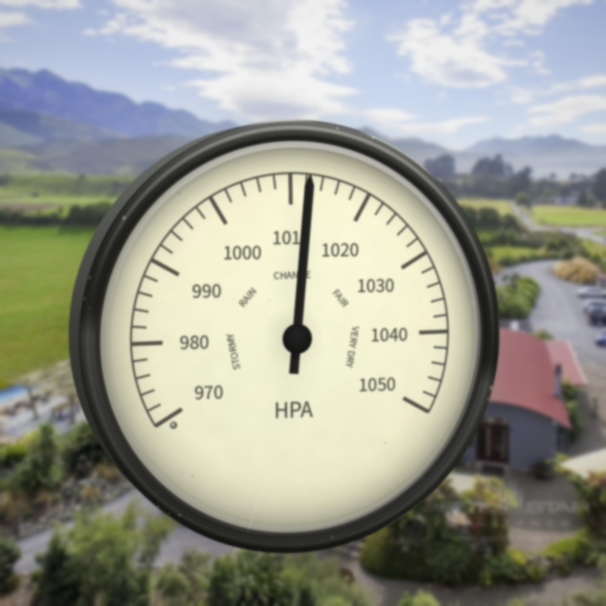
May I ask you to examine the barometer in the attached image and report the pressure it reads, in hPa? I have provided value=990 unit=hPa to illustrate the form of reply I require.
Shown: value=1012 unit=hPa
